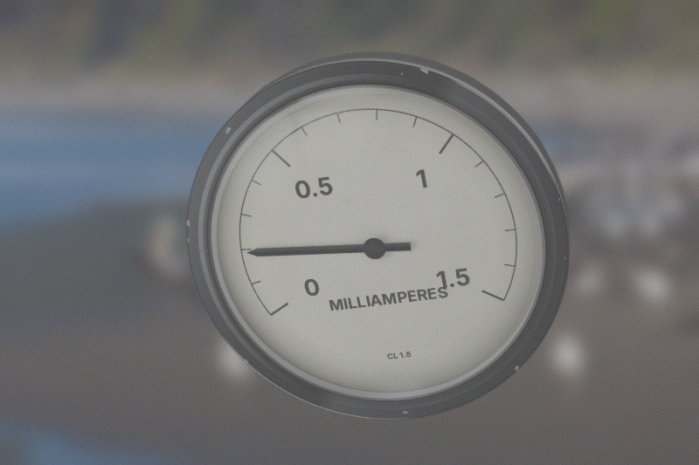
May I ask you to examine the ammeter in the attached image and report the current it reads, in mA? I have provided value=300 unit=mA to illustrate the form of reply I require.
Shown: value=0.2 unit=mA
